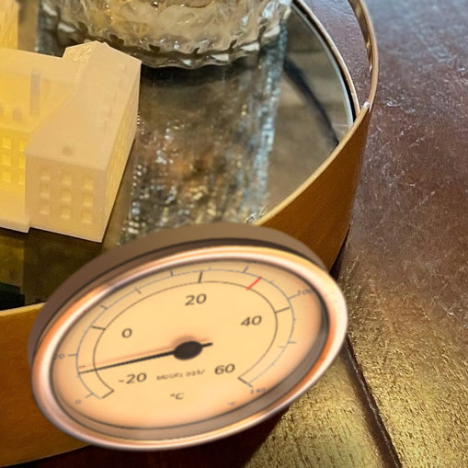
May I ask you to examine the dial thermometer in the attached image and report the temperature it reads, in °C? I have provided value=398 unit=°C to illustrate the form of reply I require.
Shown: value=-10 unit=°C
